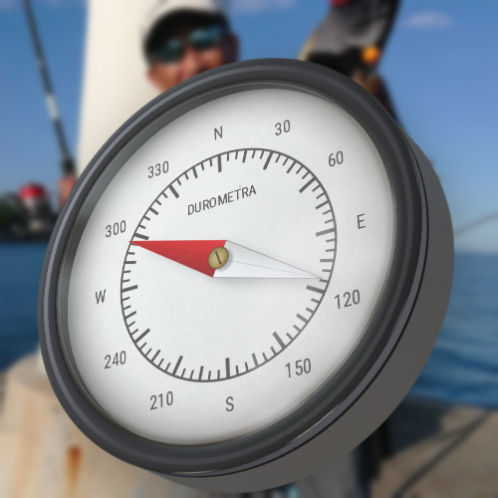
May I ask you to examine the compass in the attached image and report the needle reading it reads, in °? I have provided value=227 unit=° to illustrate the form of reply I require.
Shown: value=295 unit=°
